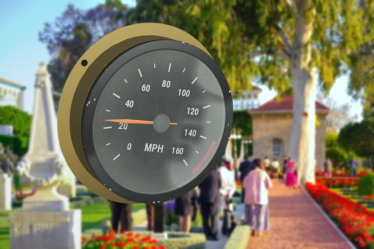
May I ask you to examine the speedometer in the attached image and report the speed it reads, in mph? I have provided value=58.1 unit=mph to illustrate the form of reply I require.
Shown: value=25 unit=mph
